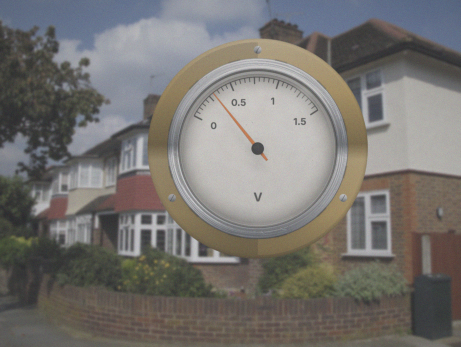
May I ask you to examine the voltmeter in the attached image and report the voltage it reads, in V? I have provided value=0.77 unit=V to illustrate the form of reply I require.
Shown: value=0.3 unit=V
